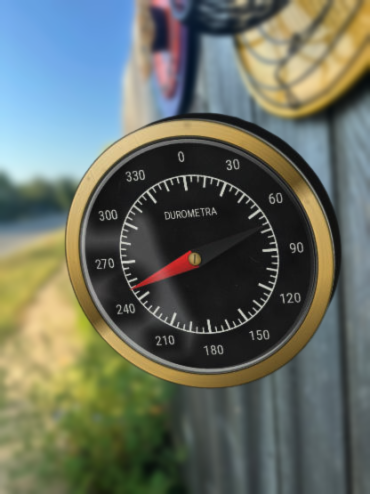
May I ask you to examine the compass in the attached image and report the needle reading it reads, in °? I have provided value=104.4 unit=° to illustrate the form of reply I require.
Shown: value=250 unit=°
